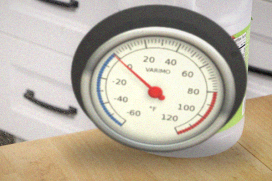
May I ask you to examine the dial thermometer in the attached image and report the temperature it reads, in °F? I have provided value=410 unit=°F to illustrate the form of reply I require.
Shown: value=0 unit=°F
